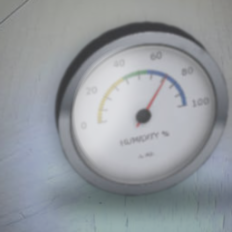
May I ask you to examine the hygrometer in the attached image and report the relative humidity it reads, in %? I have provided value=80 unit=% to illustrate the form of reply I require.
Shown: value=70 unit=%
